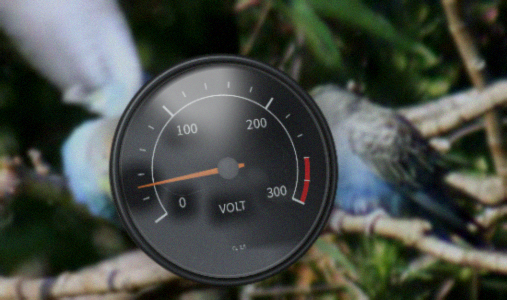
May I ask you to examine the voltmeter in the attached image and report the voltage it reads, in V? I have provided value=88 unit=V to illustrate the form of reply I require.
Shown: value=30 unit=V
